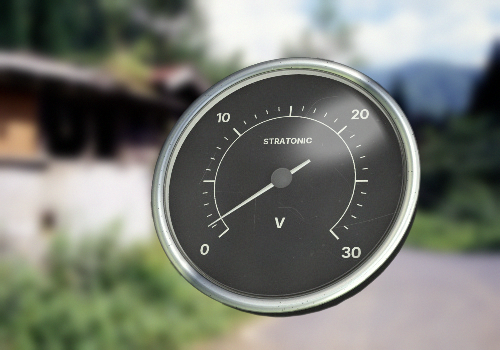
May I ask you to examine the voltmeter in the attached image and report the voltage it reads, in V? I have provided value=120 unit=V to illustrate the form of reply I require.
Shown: value=1 unit=V
